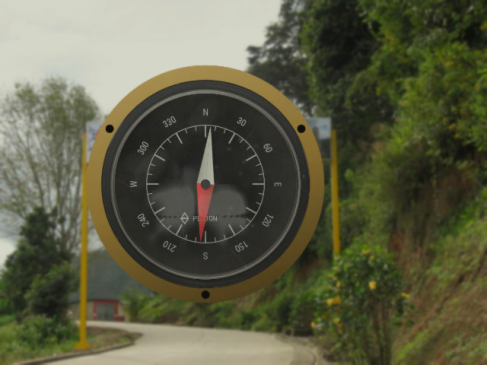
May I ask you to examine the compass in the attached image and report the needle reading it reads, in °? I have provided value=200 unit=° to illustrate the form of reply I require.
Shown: value=185 unit=°
